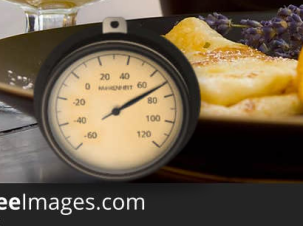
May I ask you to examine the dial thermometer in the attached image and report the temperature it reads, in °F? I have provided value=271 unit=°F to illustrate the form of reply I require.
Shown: value=70 unit=°F
